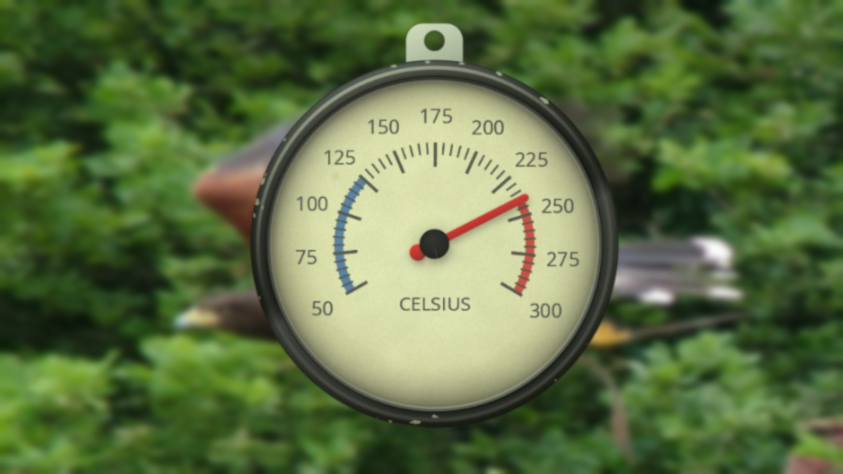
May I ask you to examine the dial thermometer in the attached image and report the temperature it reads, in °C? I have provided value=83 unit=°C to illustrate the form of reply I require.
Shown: value=240 unit=°C
